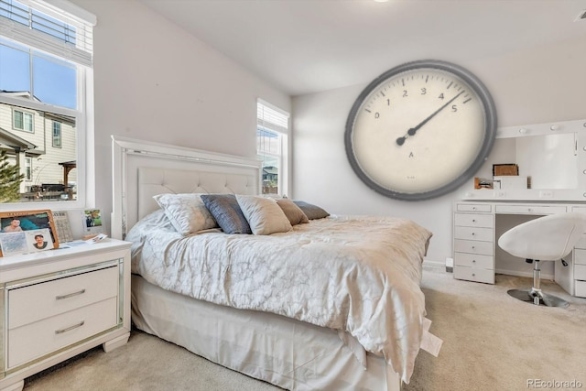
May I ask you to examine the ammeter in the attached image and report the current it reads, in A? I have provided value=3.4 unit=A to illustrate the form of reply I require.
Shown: value=4.6 unit=A
